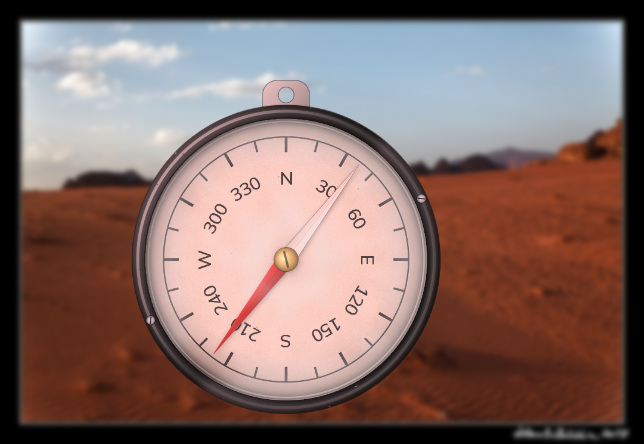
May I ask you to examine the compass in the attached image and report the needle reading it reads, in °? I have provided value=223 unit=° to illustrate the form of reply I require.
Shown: value=217.5 unit=°
